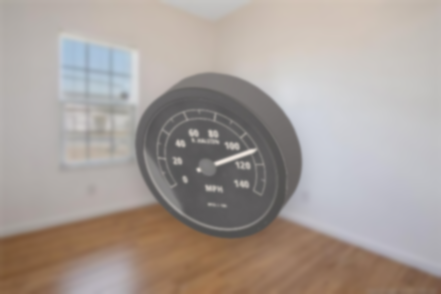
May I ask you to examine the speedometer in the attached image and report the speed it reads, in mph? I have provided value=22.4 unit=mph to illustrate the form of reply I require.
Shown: value=110 unit=mph
